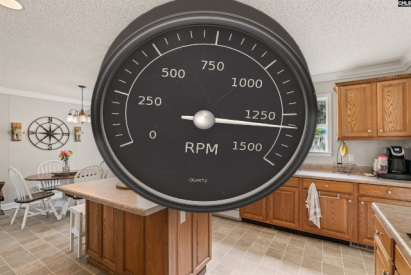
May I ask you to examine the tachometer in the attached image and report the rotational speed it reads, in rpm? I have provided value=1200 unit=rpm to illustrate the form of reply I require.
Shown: value=1300 unit=rpm
